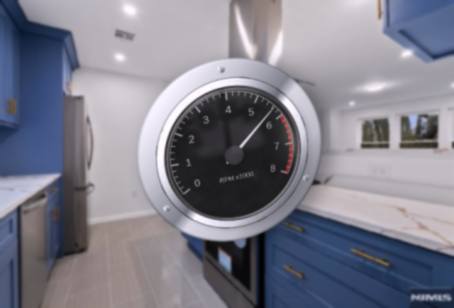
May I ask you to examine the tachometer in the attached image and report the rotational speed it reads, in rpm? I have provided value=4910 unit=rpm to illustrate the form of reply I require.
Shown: value=5600 unit=rpm
